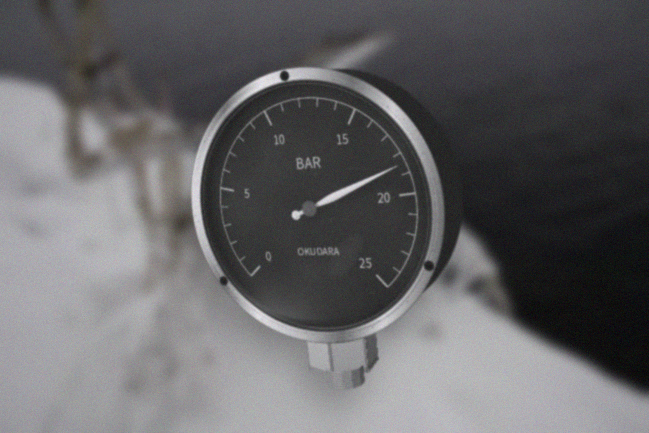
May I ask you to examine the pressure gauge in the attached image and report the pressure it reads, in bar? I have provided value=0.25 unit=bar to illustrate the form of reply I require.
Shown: value=18.5 unit=bar
